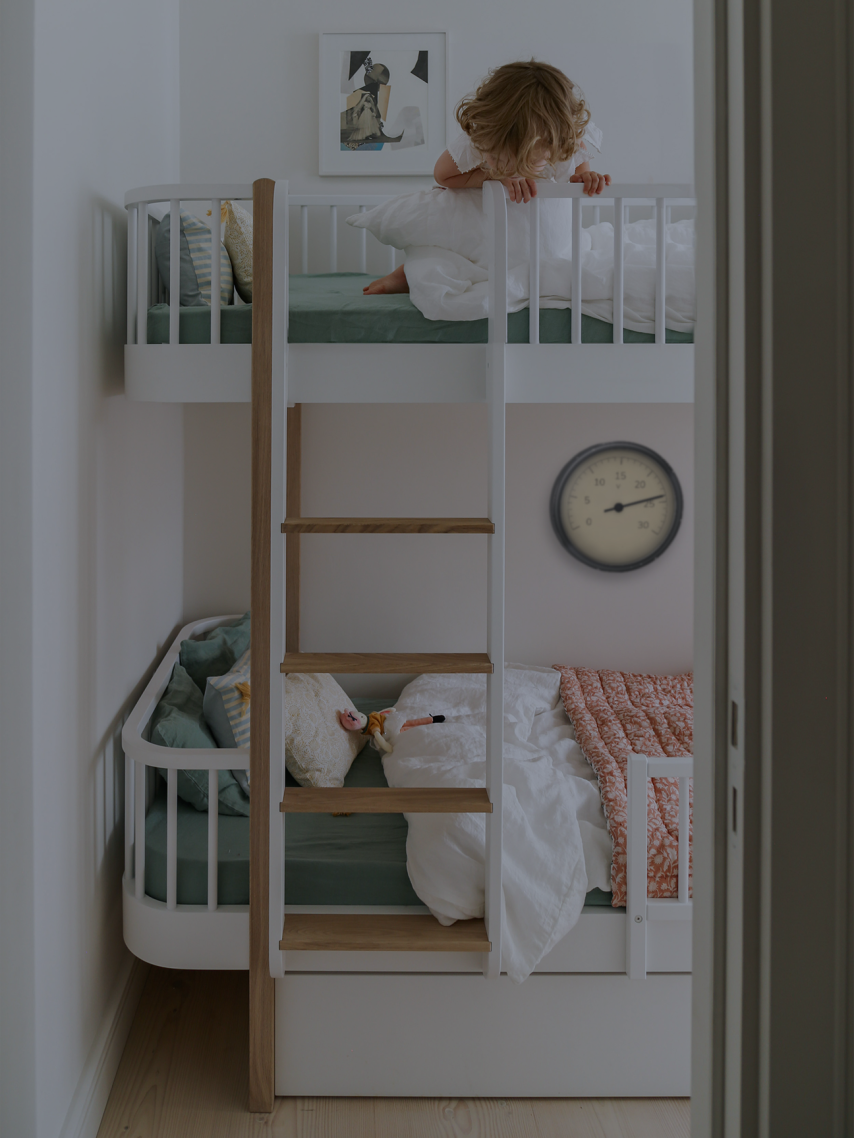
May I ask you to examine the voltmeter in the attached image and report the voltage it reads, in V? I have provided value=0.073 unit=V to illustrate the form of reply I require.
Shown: value=24 unit=V
